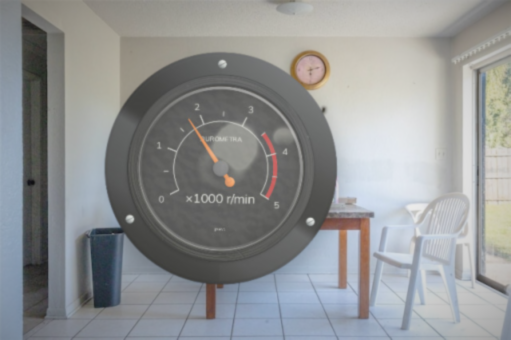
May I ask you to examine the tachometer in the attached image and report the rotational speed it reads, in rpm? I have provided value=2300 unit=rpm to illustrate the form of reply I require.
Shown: value=1750 unit=rpm
